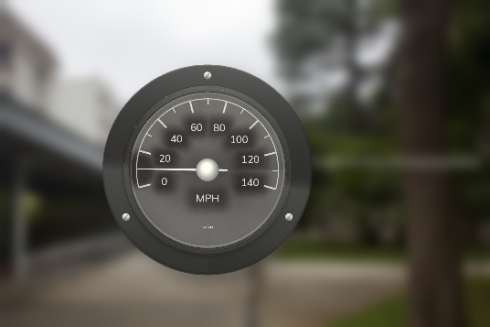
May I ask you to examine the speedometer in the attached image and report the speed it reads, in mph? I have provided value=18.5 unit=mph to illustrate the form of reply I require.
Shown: value=10 unit=mph
